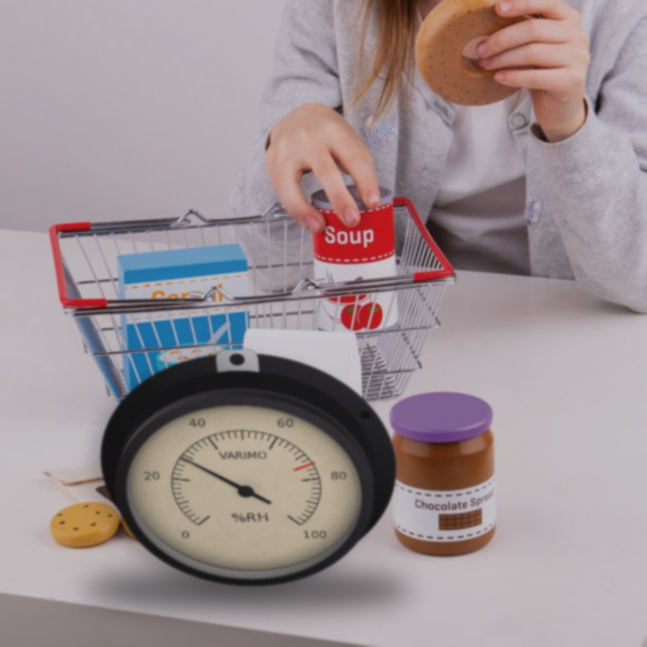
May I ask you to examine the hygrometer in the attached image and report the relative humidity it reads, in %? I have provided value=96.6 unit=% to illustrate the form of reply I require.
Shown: value=30 unit=%
